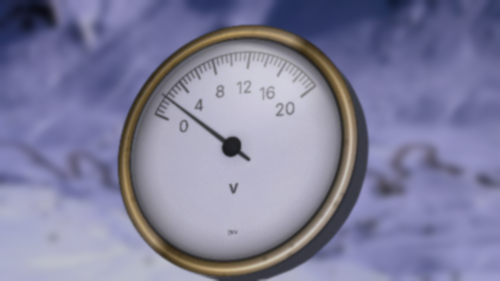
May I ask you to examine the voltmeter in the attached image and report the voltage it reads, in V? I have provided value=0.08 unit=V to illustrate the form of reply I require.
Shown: value=2 unit=V
